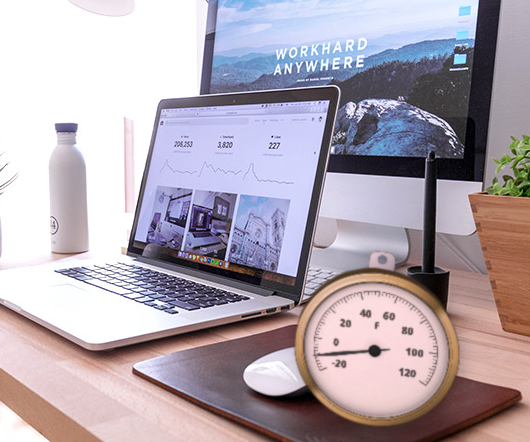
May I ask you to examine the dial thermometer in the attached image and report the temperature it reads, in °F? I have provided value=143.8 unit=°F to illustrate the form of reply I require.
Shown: value=-10 unit=°F
